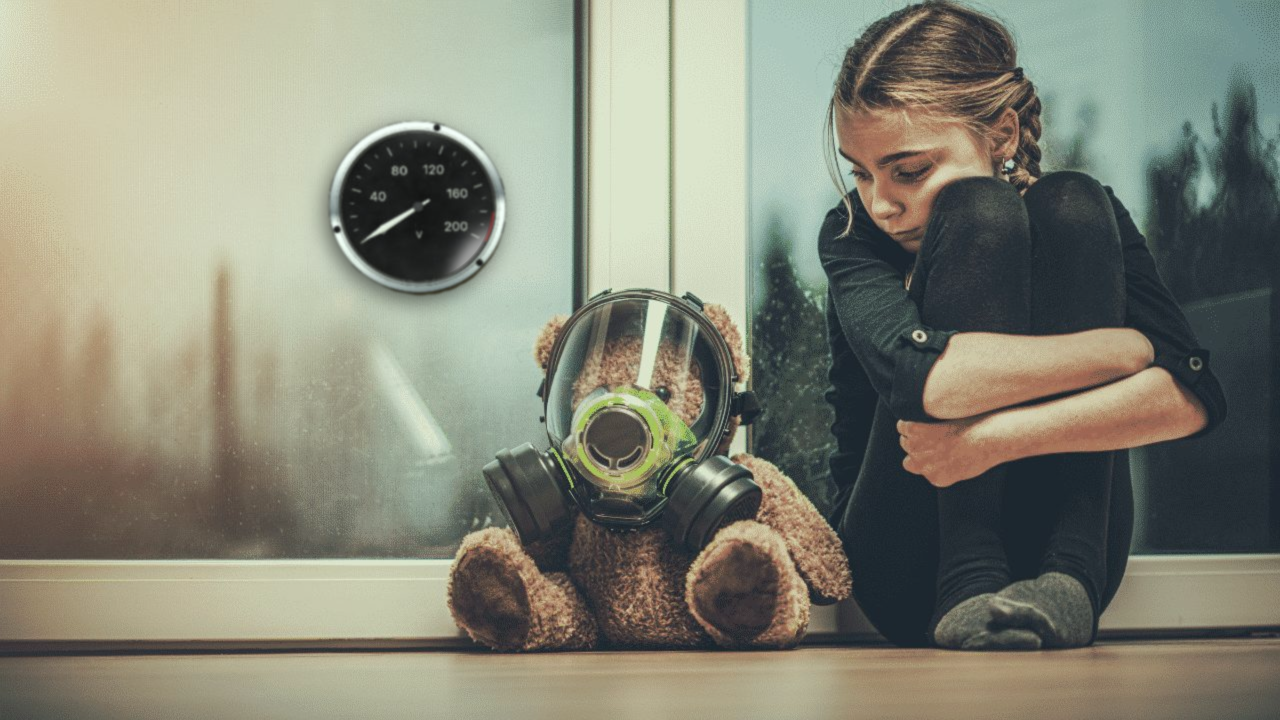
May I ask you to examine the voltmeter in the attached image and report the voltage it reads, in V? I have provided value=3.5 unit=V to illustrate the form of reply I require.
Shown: value=0 unit=V
